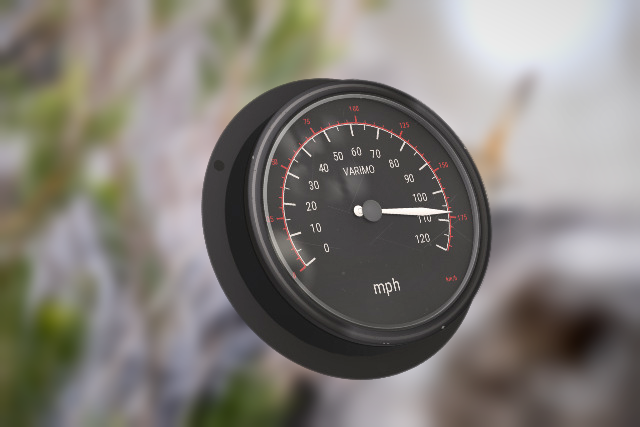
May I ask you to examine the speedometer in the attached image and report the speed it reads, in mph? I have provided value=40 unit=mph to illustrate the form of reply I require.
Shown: value=107.5 unit=mph
